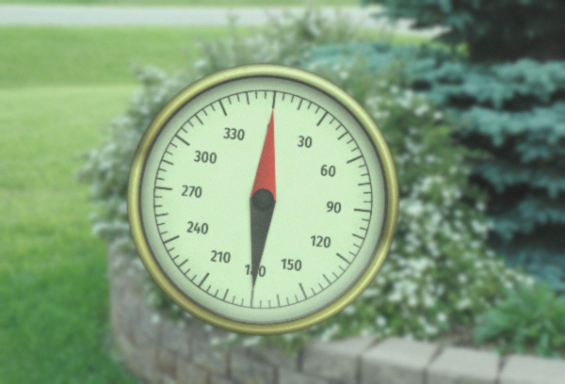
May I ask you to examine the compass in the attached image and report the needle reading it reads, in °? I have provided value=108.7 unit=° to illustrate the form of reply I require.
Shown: value=0 unit=°
